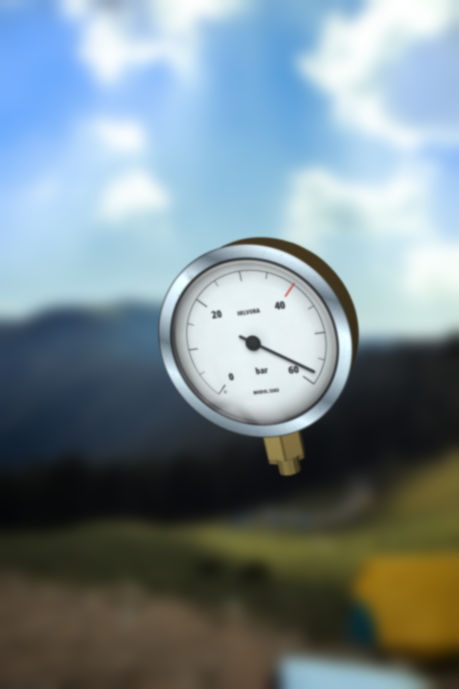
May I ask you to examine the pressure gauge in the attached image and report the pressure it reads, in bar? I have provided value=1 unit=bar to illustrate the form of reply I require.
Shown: value=57.5 unit=bar
